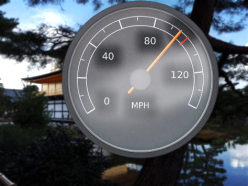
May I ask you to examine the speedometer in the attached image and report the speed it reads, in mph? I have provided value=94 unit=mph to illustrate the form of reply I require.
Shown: value=95 unit=mph
